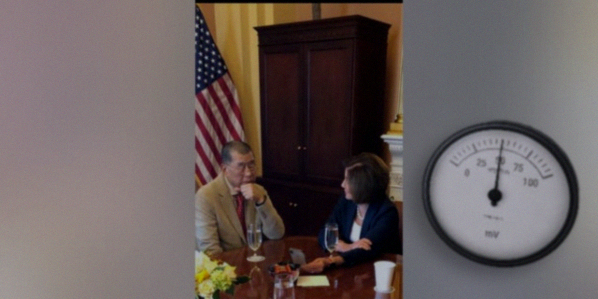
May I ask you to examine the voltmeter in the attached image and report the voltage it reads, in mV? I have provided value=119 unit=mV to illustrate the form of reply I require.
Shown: value=50 unit=mV
